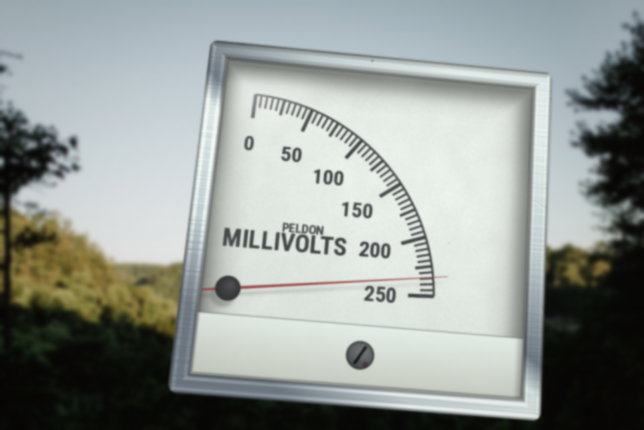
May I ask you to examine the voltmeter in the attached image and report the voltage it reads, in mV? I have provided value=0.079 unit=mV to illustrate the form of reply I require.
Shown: value=235 unit=mV
